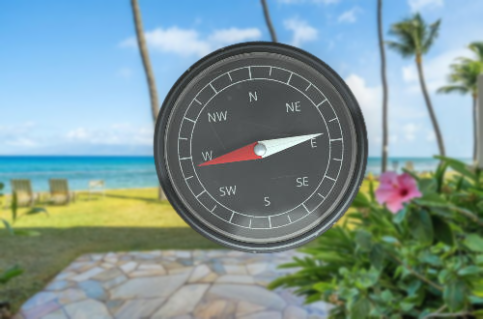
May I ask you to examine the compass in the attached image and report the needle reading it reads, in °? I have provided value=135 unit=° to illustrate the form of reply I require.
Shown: value=262.5 unit=°
